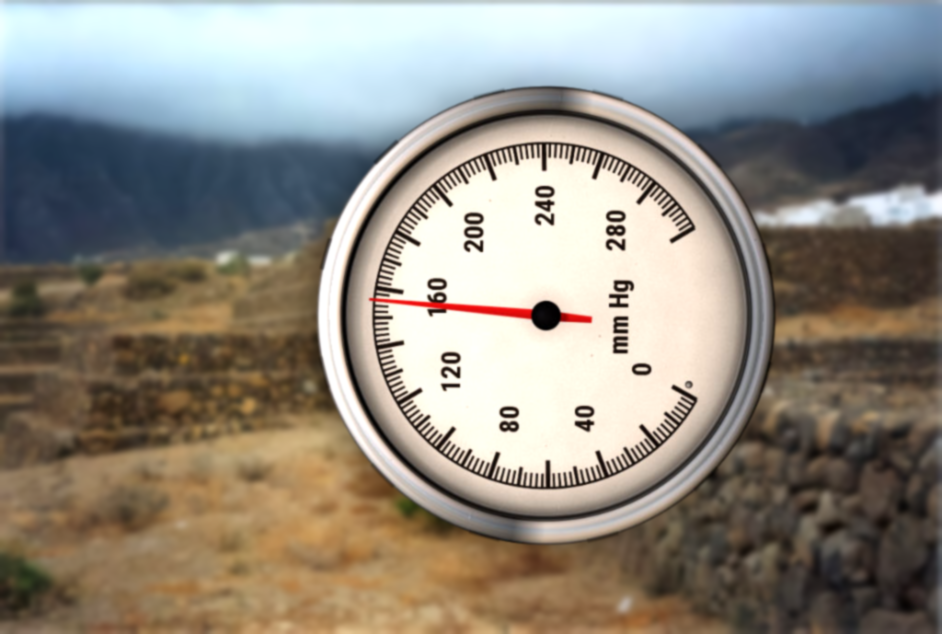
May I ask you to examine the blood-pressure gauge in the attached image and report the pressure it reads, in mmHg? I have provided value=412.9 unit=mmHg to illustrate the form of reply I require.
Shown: value=156 unit=mmHg
